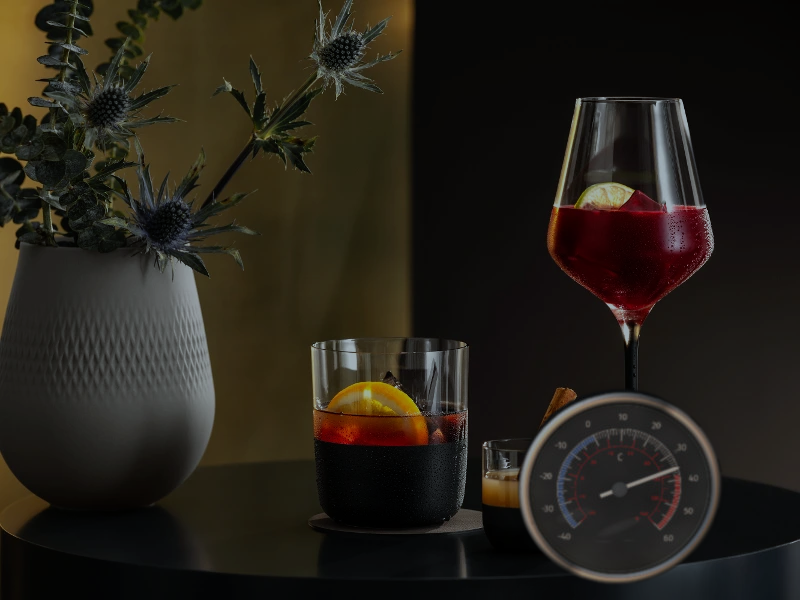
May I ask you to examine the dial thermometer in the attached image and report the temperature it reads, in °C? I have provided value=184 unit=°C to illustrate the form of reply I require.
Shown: value=35 unit=°C
